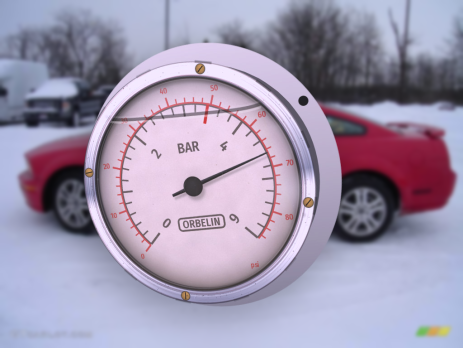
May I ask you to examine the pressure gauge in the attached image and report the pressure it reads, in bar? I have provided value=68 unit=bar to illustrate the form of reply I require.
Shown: value=4.6 unit=bar
